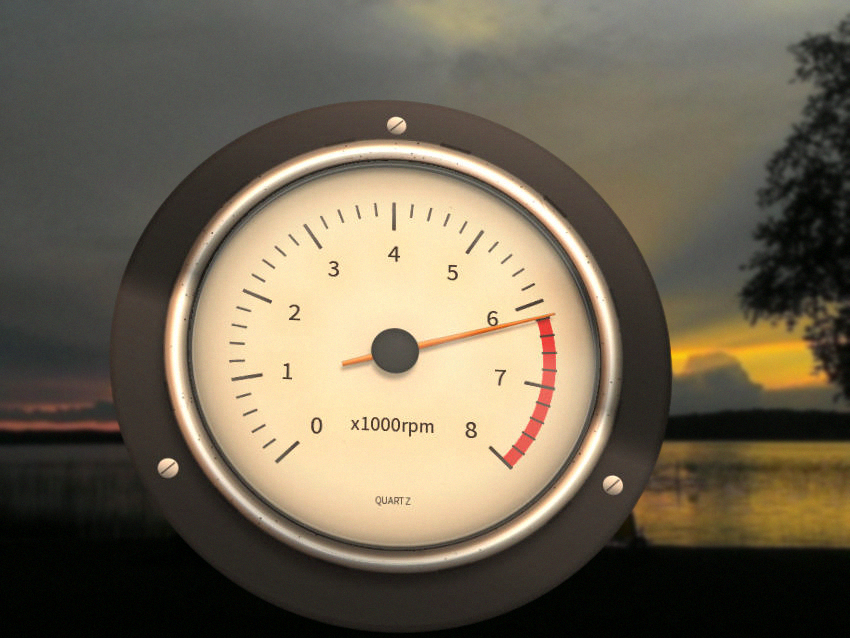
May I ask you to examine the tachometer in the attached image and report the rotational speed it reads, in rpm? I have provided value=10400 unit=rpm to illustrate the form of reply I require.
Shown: value=6200 unit=rpm
